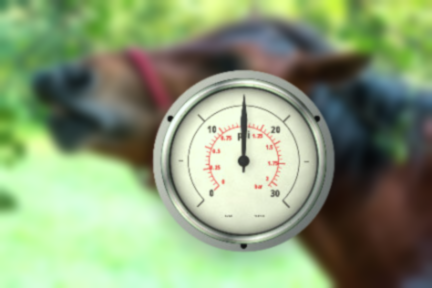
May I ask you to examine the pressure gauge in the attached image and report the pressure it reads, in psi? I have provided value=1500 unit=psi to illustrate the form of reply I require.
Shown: value=15 unit=psi
